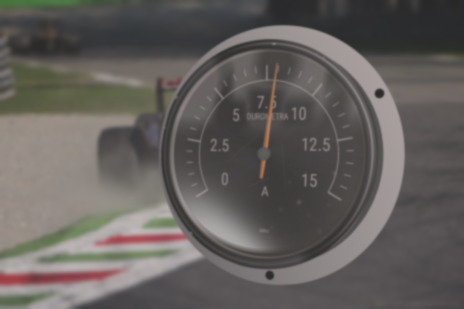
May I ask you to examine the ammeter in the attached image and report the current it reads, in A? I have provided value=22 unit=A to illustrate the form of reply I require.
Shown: value=8 unit=A
